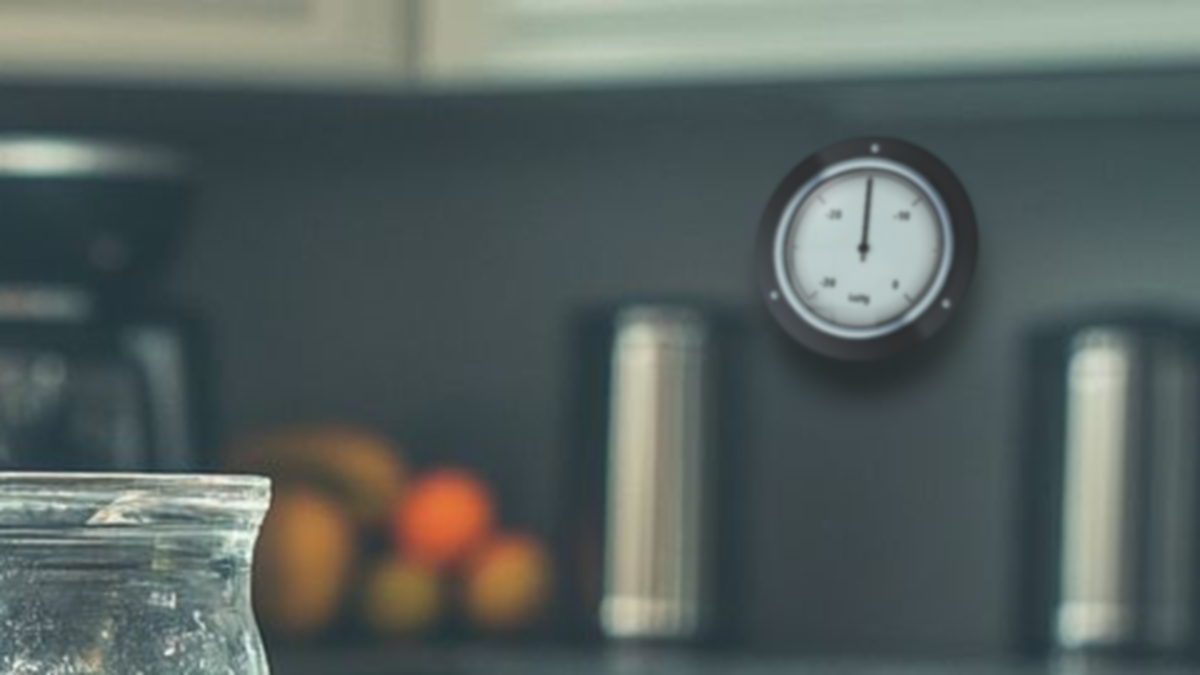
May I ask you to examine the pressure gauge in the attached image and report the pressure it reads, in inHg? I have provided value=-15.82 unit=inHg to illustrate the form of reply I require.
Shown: value=-15 unit=inHg
